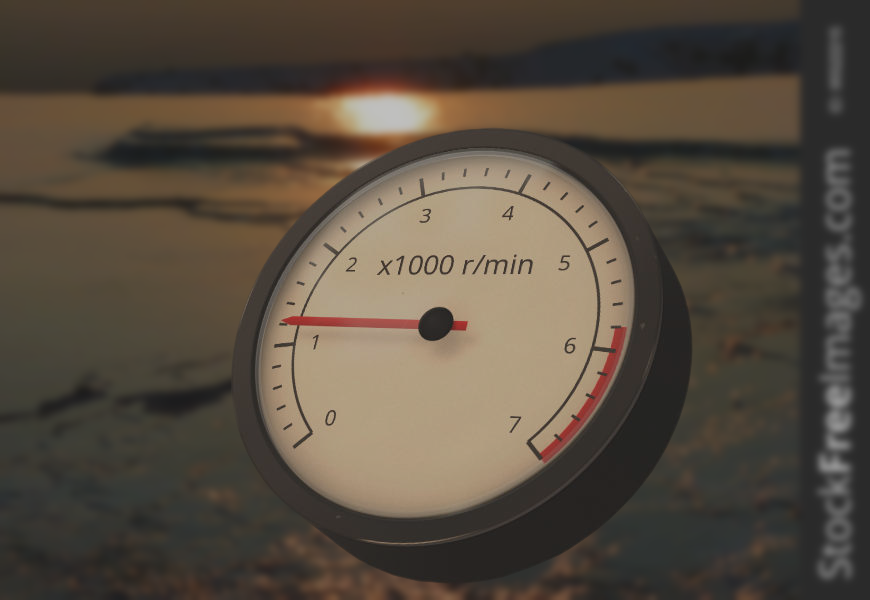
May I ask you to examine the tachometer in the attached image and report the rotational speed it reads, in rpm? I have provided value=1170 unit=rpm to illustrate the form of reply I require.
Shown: value=1200 unit=rpm
